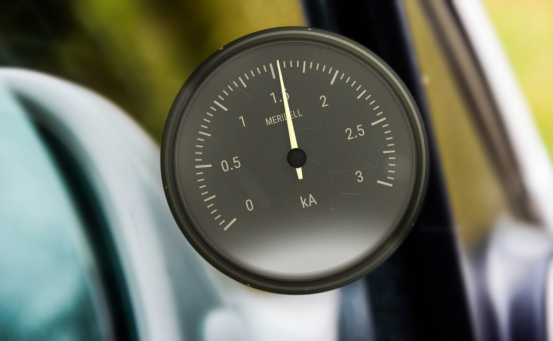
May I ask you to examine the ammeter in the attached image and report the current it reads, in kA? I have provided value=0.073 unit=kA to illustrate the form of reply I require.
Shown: value=1.55 unit=kA
